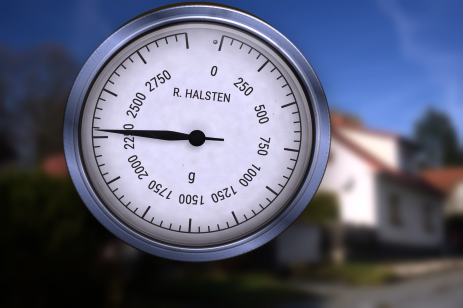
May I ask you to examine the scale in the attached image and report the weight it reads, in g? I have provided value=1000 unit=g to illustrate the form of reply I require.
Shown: value=2300 unit=g
